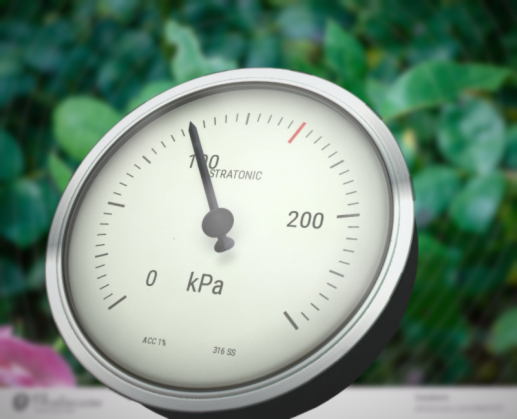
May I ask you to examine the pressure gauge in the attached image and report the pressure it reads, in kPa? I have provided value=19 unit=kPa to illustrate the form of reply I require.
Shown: value=100 unit=kPa
